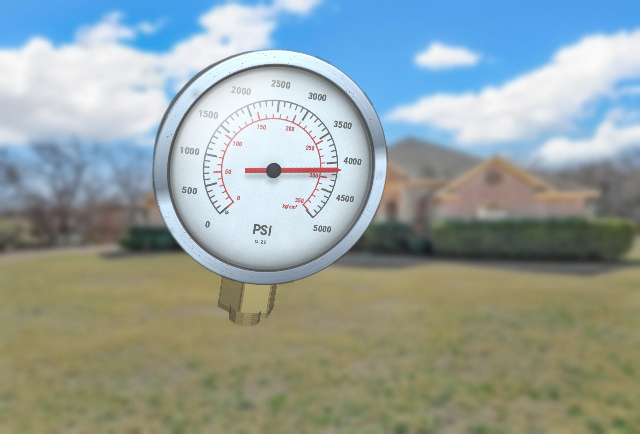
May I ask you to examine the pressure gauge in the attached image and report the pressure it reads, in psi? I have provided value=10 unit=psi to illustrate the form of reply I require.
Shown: value=4100 unit=psi
